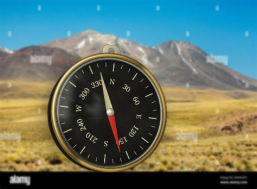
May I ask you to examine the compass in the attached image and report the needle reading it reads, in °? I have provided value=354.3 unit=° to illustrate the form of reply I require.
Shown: value=160 unit=°
